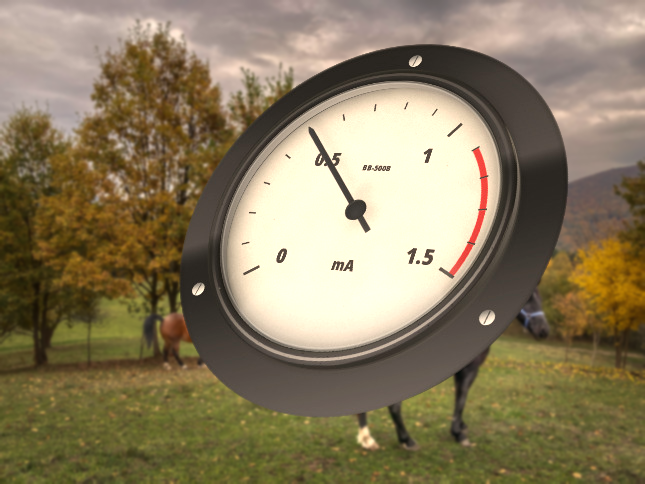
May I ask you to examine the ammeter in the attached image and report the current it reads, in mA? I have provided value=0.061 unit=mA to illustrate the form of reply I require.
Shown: value=0.5 unit=mA
